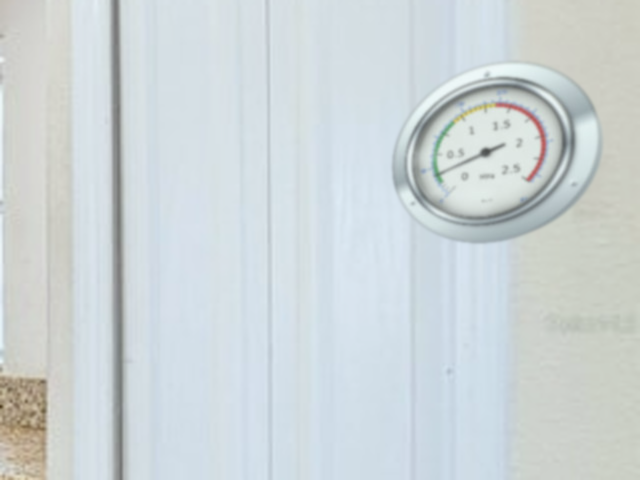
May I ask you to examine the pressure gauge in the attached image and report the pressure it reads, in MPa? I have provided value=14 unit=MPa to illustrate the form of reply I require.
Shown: value=0.25 unit=MPa
